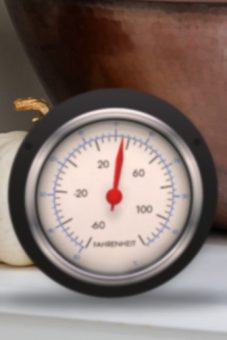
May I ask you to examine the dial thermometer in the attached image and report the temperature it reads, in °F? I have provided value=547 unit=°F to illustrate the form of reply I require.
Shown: value=36 unit=°F
